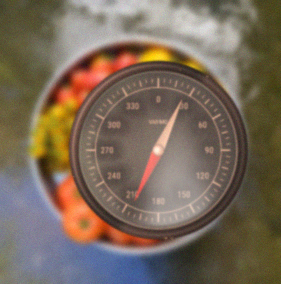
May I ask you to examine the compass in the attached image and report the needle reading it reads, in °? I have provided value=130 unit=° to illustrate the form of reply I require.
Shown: value=205 unit=°
